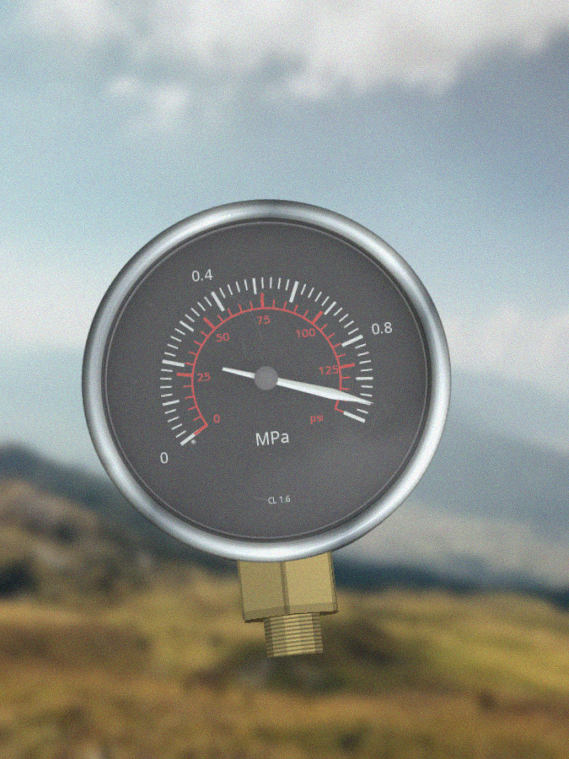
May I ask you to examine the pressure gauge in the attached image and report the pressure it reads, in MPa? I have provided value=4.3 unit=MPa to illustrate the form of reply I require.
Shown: value=0.96 unit=MPa
